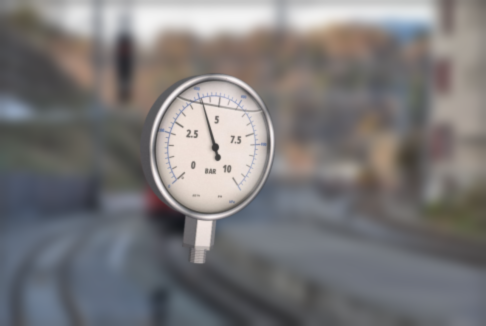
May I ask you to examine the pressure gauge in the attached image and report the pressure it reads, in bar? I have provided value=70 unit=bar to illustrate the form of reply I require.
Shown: value=4 unit=bar
